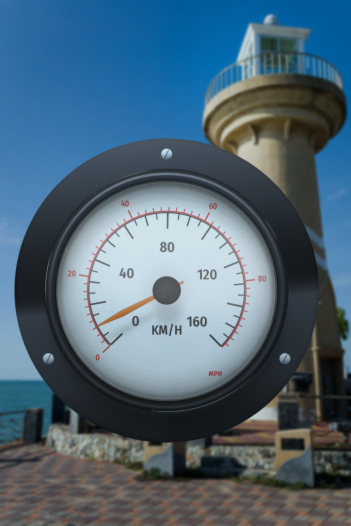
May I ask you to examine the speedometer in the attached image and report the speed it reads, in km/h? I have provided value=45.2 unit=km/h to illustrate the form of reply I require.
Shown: value=10 unit=km/h
